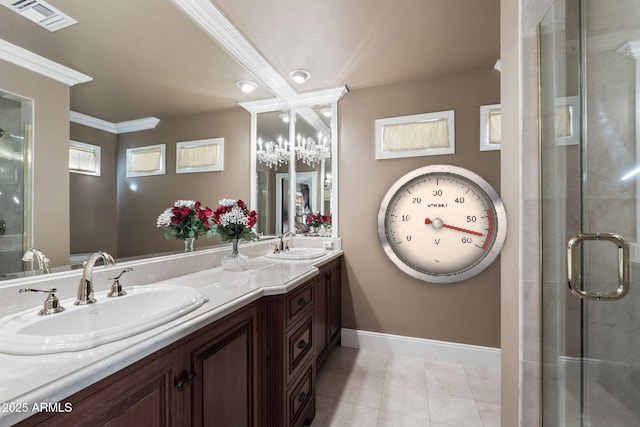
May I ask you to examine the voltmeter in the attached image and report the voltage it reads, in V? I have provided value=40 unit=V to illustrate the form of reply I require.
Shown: value=56 unit=V
